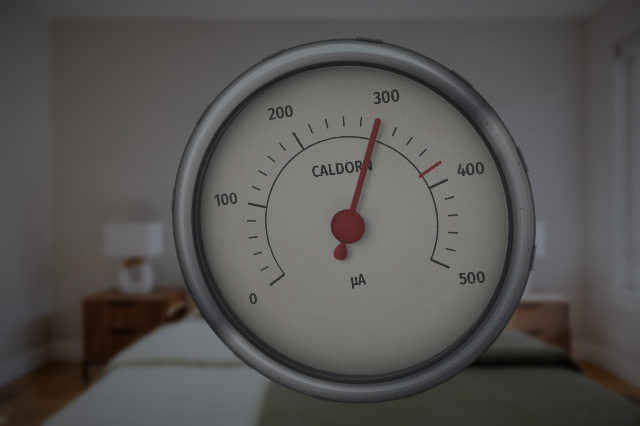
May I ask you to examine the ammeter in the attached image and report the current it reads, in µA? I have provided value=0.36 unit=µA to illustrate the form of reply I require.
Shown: value=300 unit=µA
